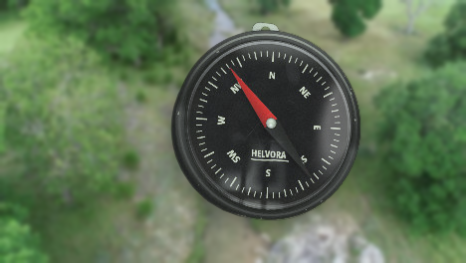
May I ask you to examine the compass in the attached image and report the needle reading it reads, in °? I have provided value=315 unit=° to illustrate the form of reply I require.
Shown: value=320 unit=°
